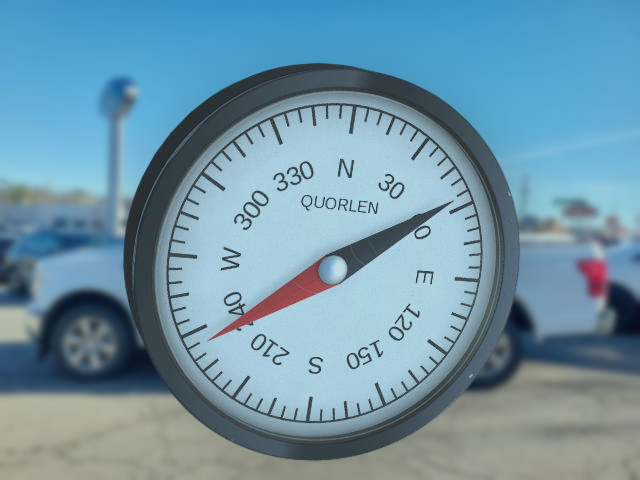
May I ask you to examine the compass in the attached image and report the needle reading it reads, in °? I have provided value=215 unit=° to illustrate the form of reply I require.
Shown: value=235 unit=°
